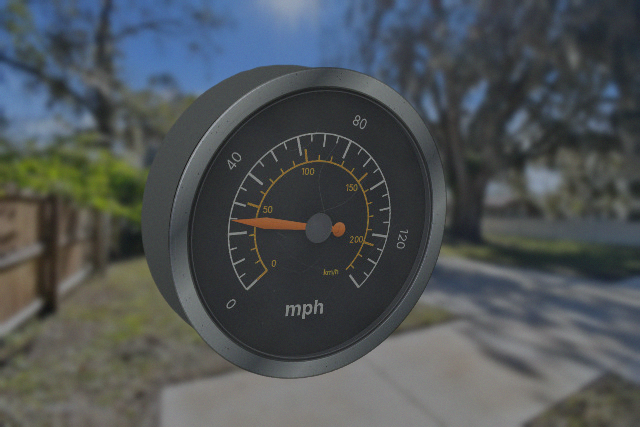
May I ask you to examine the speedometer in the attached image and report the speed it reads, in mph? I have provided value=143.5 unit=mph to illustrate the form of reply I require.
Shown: value=25 unit=mph
